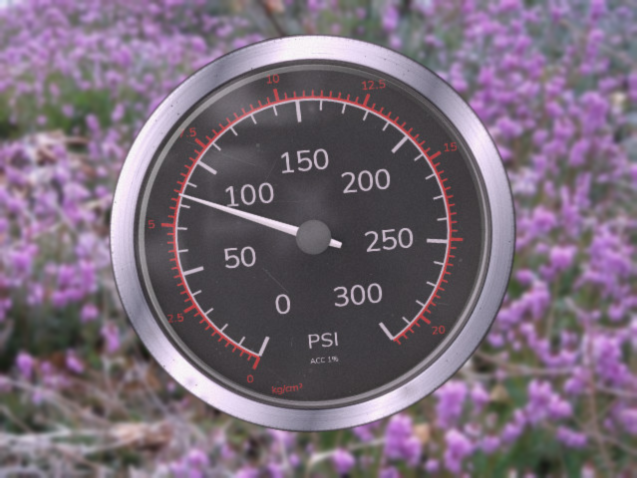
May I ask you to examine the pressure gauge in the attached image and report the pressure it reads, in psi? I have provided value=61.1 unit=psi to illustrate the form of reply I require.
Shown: value=85 unit=psi
